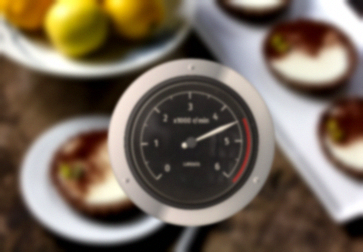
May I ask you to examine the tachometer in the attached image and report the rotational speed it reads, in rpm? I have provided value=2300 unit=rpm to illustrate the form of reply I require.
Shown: value=4500 unit=rpm
